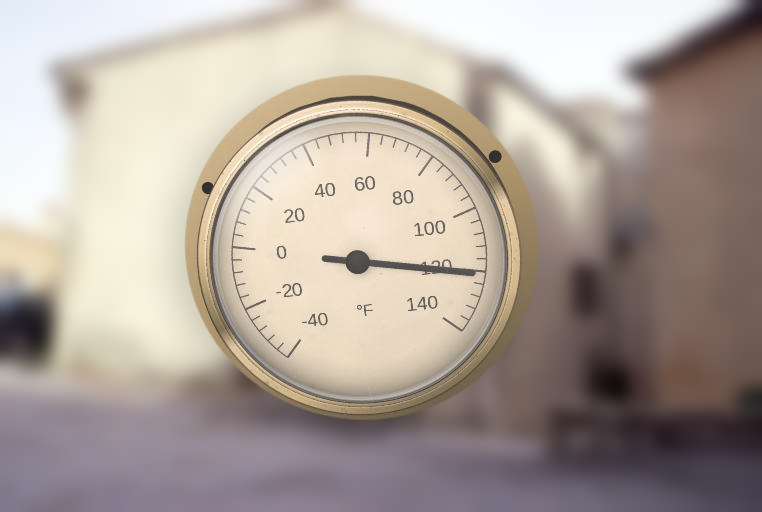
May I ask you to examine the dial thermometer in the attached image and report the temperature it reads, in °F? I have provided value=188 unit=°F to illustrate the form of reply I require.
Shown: value=120 unit=°F
